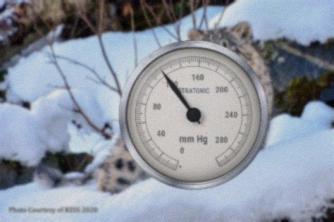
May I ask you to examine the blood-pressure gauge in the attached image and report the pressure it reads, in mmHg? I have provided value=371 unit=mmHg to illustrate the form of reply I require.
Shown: value=120 unit=mmHg
